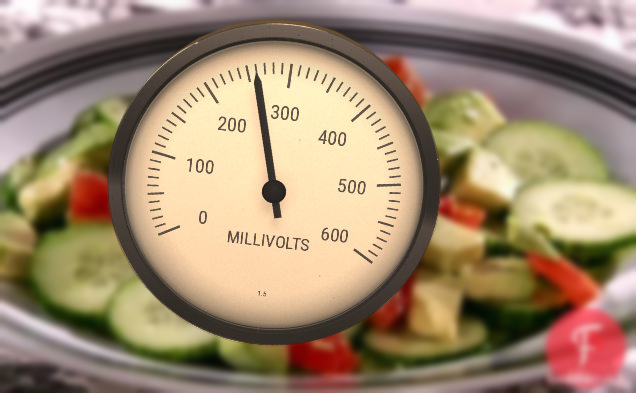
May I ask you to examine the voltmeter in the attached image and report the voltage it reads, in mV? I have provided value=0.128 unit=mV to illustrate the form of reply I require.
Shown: value=260 unit=mV
